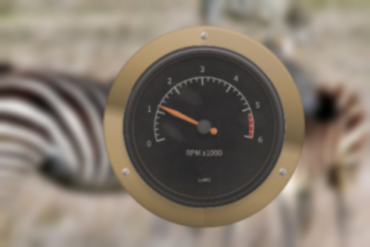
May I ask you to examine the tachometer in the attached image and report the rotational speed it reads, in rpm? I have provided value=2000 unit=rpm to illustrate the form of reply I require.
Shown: value=1200 unit=rpm
